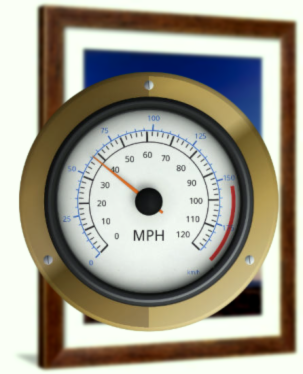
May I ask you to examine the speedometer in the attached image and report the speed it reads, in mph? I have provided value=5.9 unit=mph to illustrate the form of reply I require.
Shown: value=38 unit=mph
